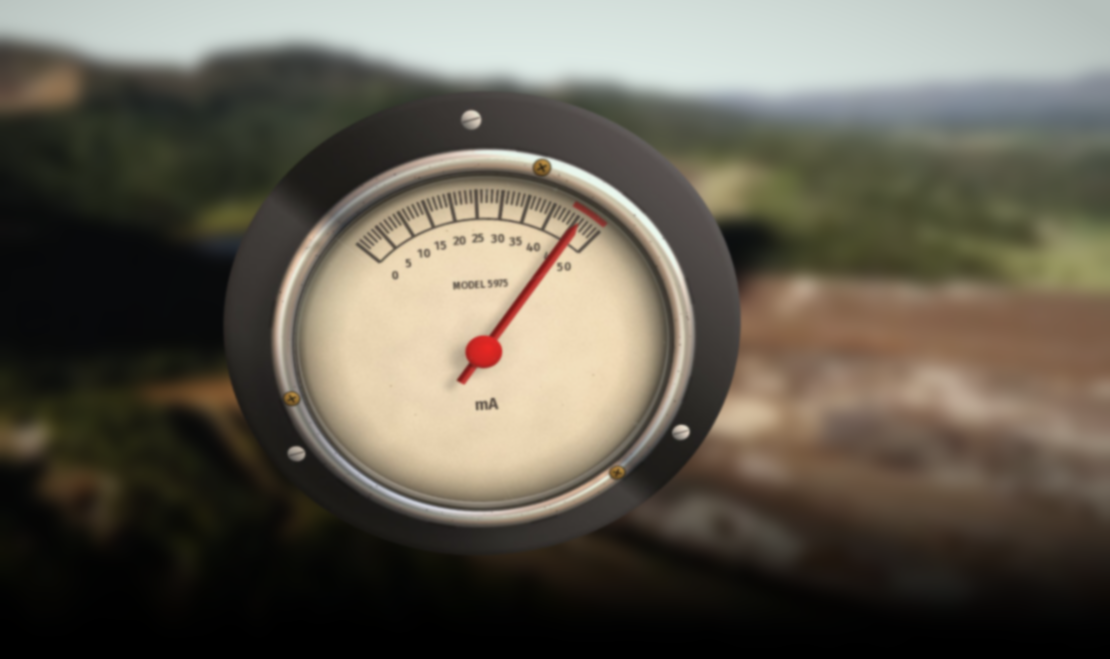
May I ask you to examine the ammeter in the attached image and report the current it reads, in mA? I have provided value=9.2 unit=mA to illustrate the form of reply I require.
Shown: value=45 unit=mA
